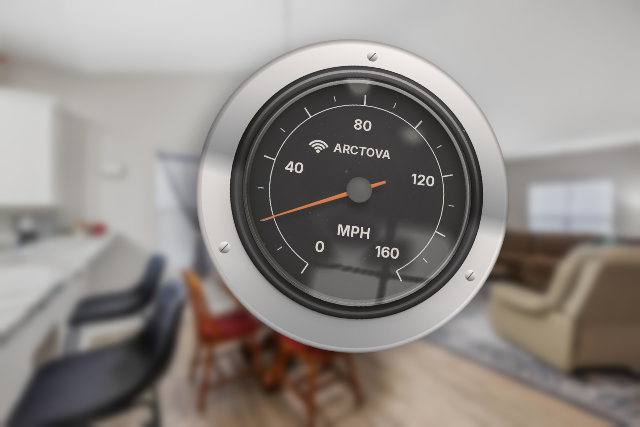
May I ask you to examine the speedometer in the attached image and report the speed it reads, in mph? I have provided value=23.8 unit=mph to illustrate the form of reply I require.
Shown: value=20 unit=mph
